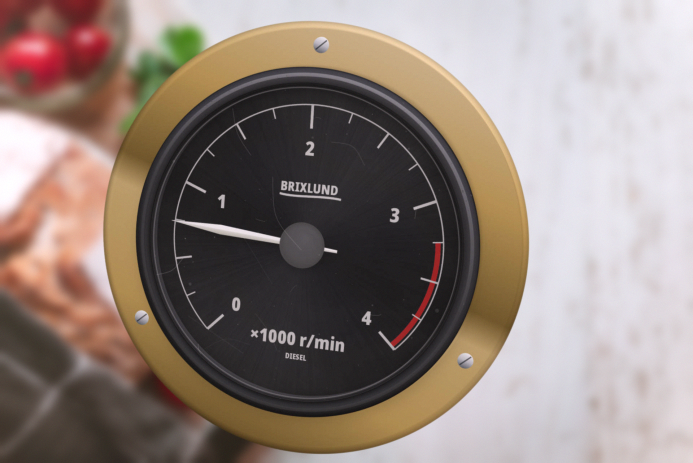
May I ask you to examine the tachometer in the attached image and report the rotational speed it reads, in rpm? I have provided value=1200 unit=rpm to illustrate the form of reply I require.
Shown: value=750 unit=rpm
